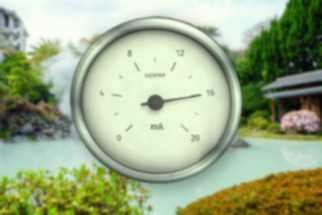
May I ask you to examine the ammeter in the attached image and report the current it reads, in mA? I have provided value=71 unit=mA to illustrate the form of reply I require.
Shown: value=16 unit=mA
